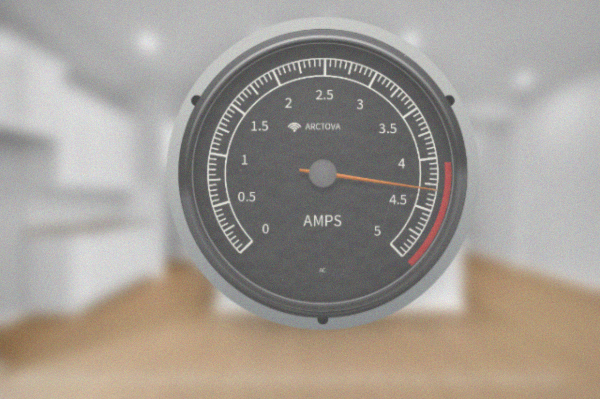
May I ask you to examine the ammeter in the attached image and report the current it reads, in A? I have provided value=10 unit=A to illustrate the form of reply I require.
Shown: value=4.3 unit=A
